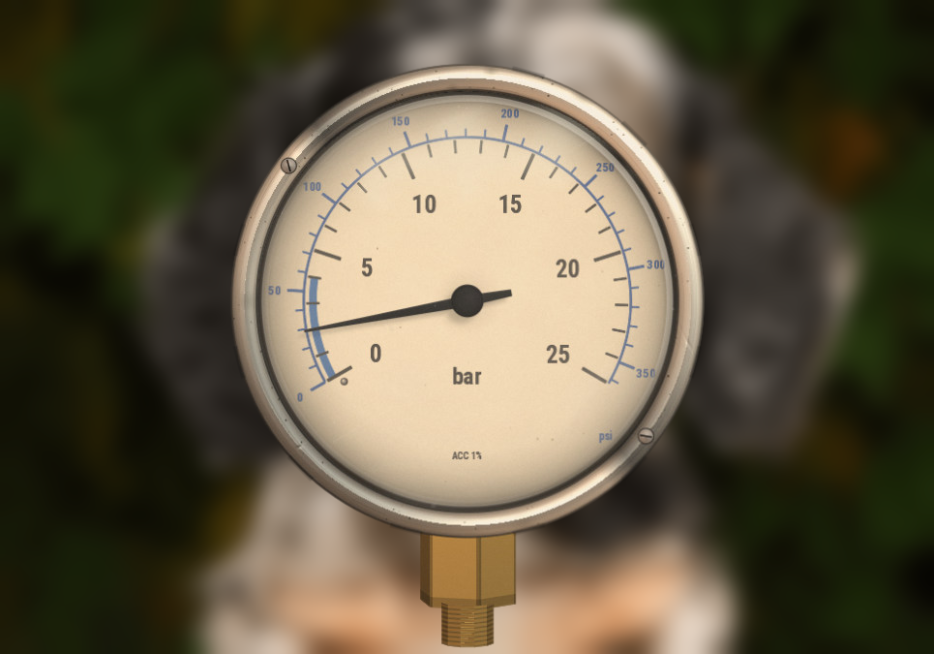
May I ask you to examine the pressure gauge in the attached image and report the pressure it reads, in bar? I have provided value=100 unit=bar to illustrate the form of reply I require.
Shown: value=2 unit=bar
